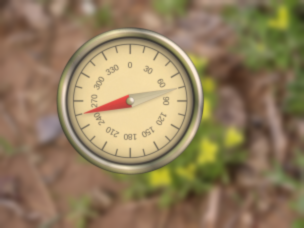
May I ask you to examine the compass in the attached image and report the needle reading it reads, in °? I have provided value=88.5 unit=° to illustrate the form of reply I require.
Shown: value=255 unit=°
